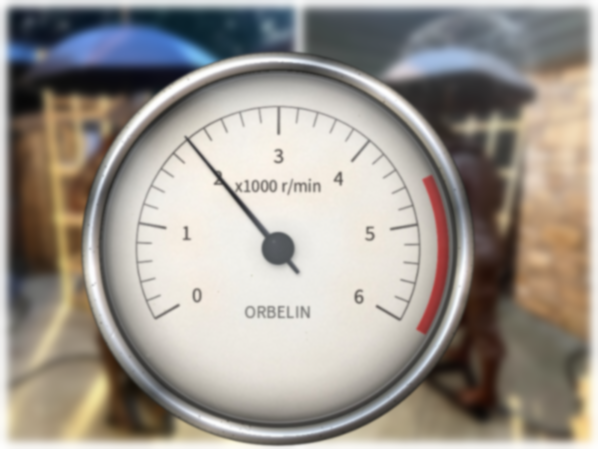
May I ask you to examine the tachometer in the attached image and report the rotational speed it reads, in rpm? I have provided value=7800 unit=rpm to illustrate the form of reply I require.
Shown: value=2000 unit=rpm
